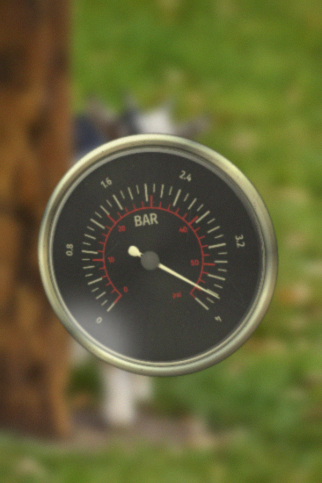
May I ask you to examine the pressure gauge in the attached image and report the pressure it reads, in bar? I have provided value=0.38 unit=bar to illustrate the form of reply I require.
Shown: value=3.8 unit=bar
